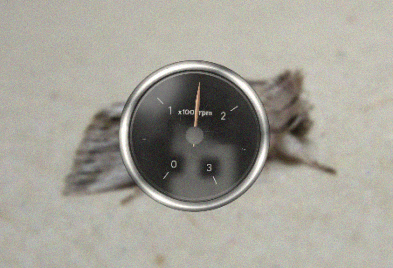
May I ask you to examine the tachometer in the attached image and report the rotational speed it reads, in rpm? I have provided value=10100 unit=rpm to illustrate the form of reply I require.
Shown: value=1500 unit=rpm
